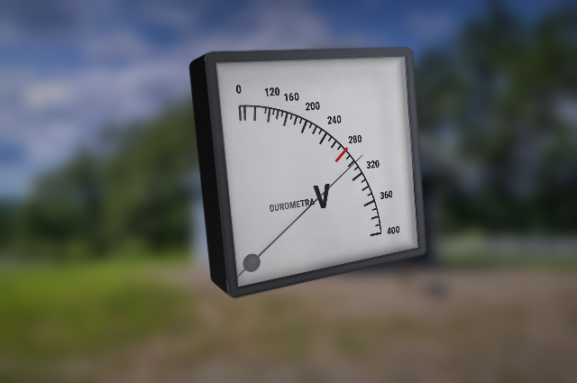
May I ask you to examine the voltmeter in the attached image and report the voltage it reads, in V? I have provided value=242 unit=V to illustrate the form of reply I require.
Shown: value=300 unit=V
